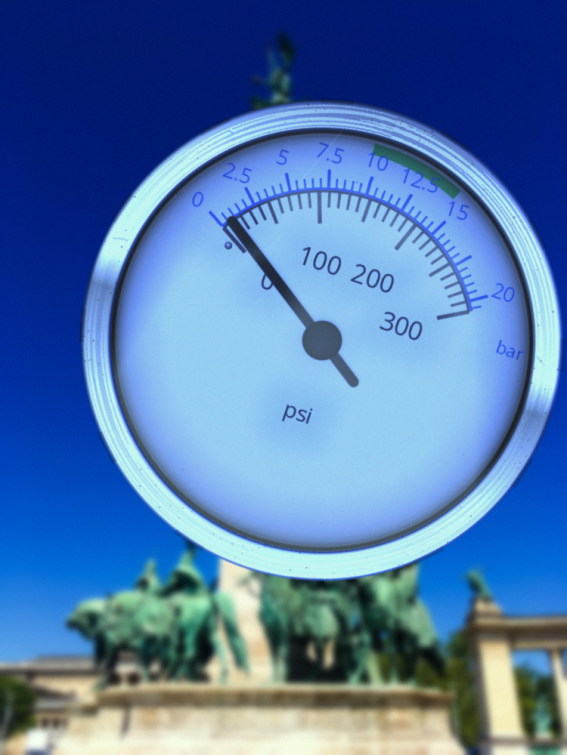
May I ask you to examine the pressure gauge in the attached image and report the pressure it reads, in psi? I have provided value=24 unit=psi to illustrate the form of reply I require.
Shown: value=10 unit=psi
